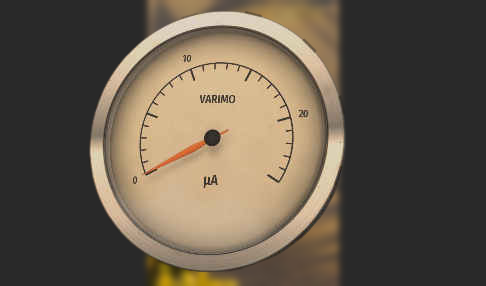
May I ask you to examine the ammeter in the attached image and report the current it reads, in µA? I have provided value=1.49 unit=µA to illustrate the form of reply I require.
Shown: value=0 unit=µA
